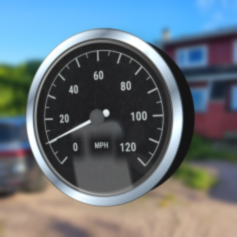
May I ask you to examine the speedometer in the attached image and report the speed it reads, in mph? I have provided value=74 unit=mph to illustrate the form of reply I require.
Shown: value=10 unit=mph
